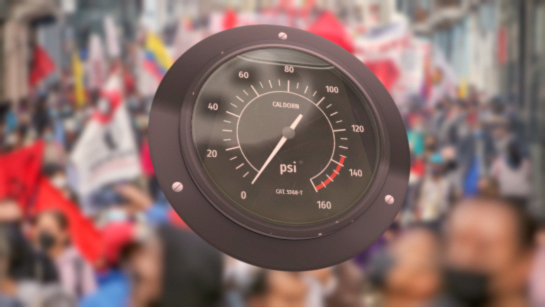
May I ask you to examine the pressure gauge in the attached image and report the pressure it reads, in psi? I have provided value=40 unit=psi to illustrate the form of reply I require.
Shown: value=0 unit=psi
